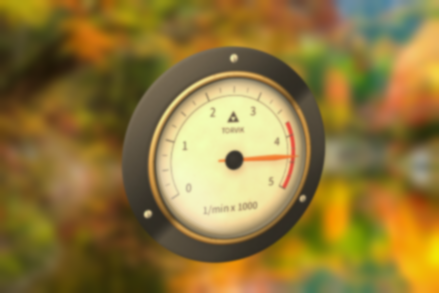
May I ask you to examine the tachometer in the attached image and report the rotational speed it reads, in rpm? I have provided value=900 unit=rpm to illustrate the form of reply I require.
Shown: value=4375 unit=rpm
